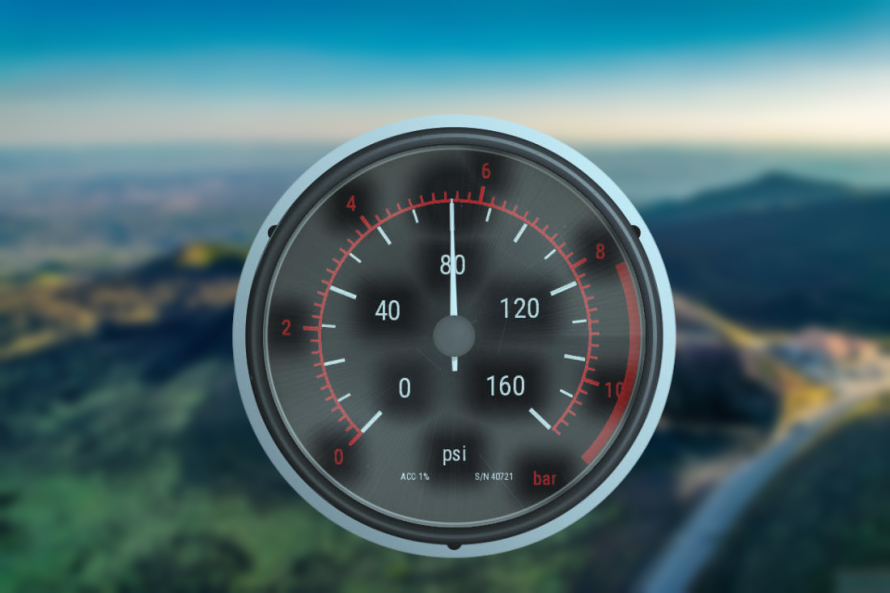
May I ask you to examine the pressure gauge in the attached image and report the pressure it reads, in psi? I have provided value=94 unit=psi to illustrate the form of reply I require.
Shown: value=80 unit=psi
